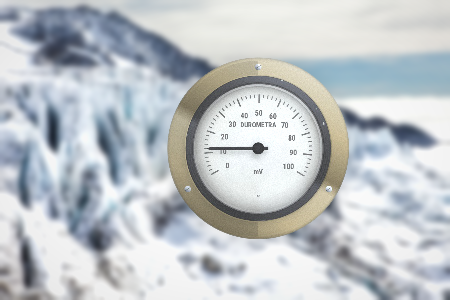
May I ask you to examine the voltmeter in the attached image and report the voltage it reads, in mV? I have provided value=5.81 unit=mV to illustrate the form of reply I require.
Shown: value=12 unit=mV
